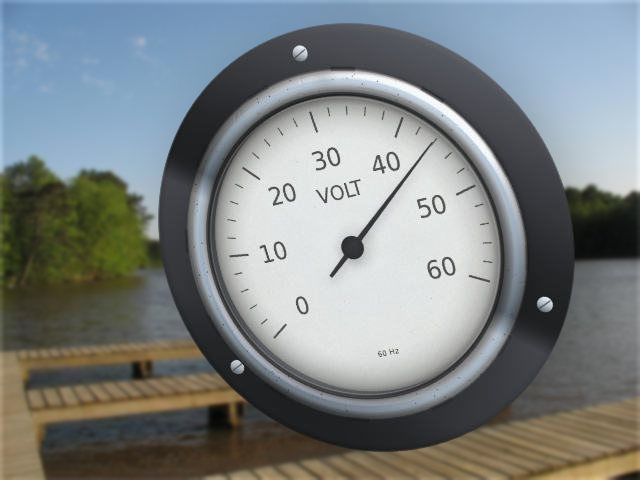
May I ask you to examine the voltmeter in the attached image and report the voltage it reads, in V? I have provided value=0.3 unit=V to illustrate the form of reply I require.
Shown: value=44 unit=V
